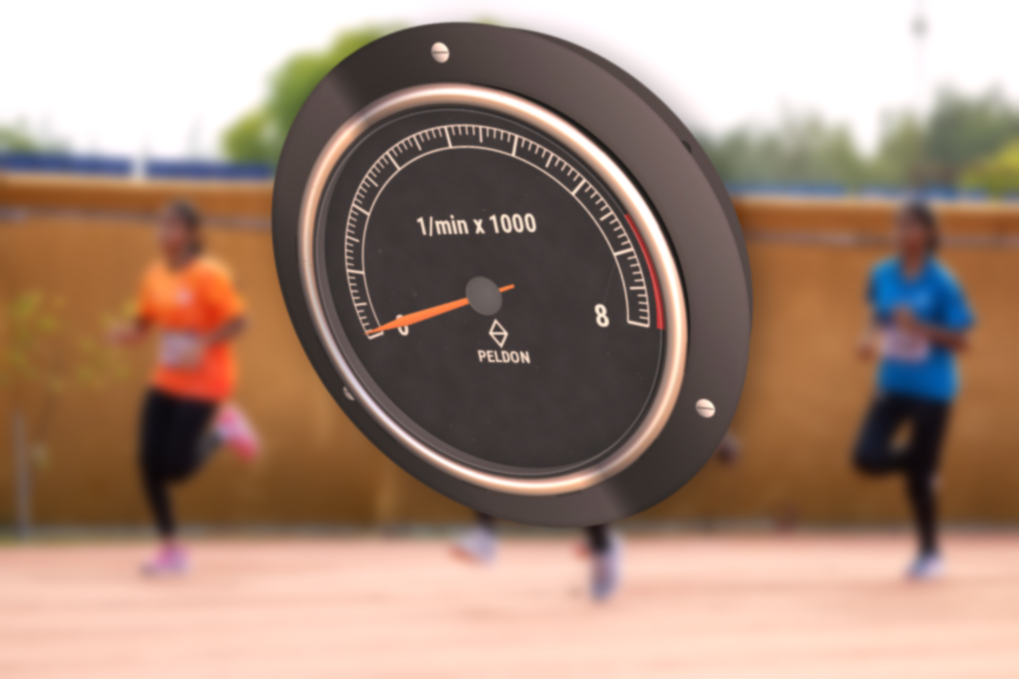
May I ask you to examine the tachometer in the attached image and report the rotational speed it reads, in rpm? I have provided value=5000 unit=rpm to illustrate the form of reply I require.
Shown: value=100 unit=rpm
